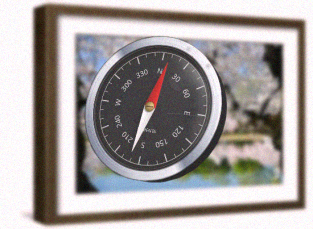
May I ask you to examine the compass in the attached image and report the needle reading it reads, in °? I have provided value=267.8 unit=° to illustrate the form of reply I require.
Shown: value=10 unit=°
